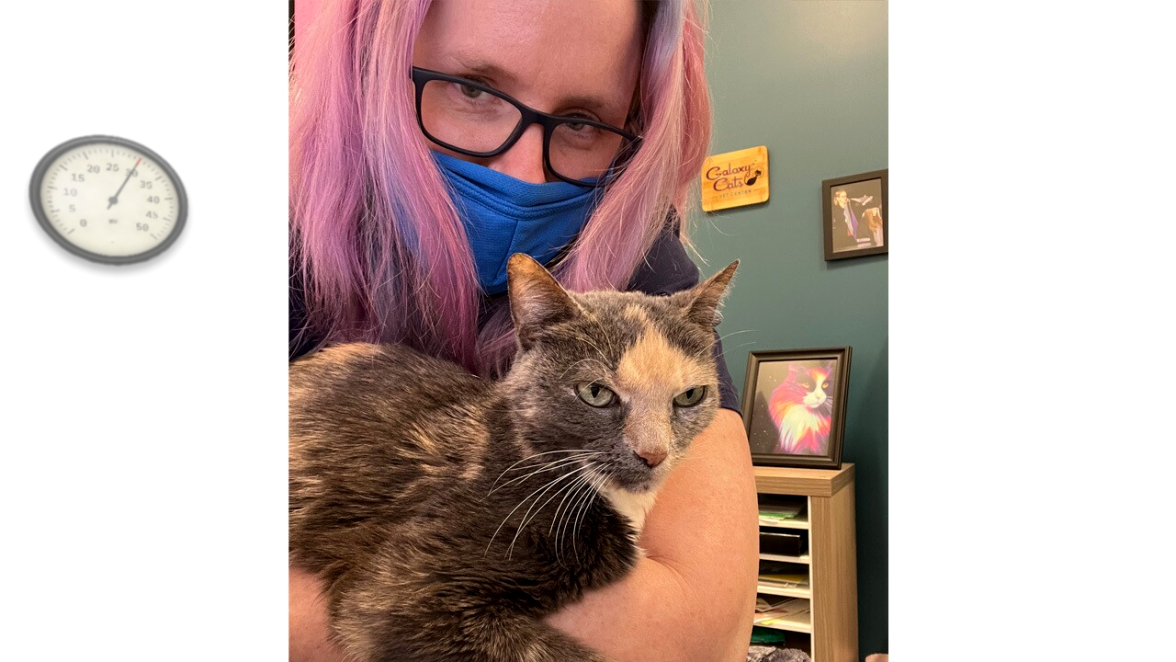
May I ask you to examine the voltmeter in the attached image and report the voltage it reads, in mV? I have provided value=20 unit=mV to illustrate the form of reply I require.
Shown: value=30 unit=mV
